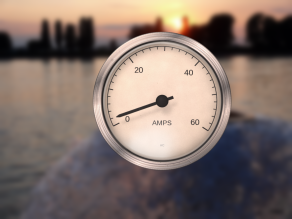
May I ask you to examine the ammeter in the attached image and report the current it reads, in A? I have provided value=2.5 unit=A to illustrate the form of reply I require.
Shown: value=2 unit=A
